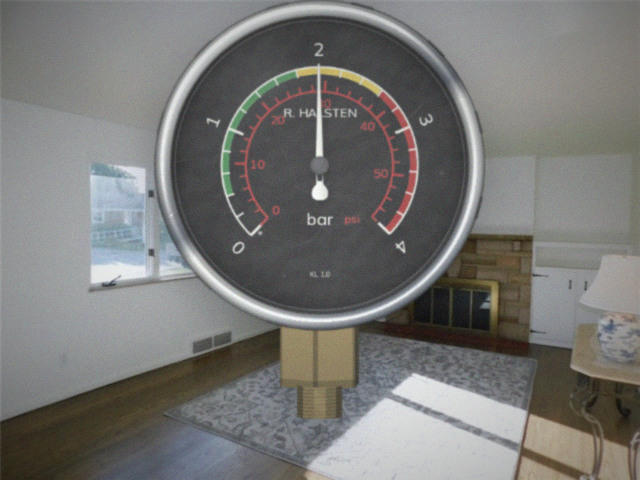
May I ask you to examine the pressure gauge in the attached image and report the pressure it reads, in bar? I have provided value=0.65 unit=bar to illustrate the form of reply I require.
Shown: value=2 unit=bar
